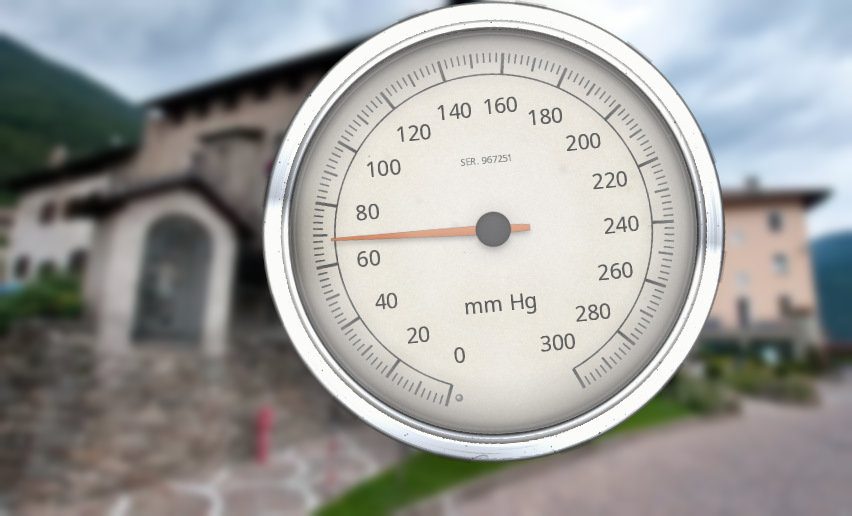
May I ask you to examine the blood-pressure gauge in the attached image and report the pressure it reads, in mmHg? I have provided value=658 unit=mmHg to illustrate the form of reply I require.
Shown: value=68 unit=mmHg
